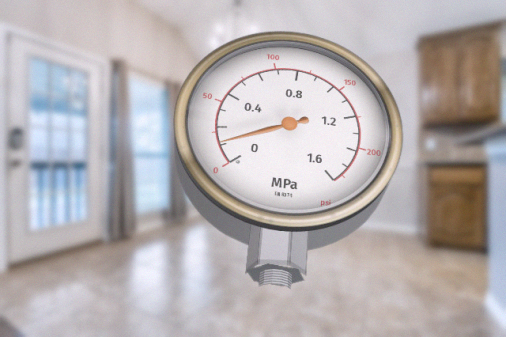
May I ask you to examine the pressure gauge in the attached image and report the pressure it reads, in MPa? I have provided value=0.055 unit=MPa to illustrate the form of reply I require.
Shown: value=0.1 unit=MPa
